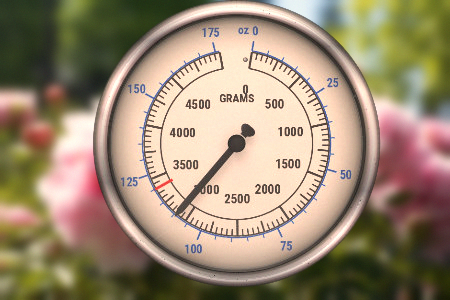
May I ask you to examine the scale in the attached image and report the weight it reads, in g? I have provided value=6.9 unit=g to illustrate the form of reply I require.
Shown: value=3100 unit=g
